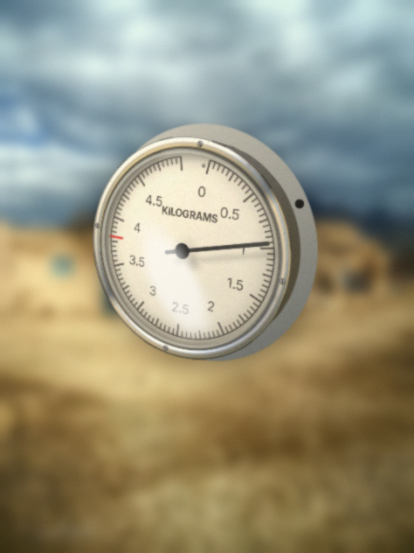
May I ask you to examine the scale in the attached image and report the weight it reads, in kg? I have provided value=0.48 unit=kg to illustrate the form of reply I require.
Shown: value=0.95 unit=kg
